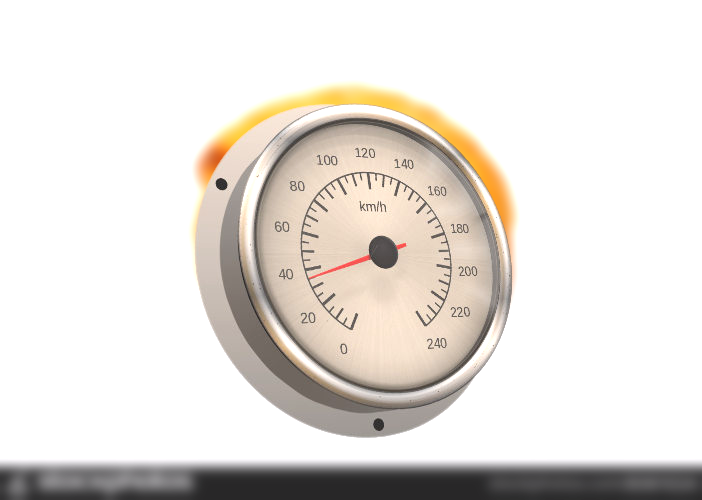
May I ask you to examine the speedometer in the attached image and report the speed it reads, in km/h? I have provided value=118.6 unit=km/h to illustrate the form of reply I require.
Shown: value=35 unit=km/h
